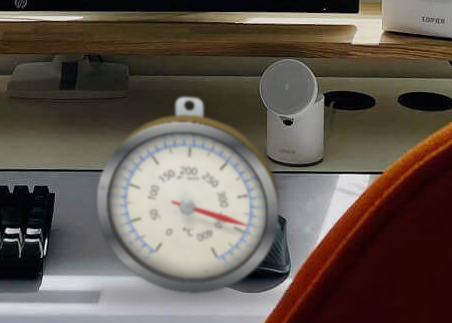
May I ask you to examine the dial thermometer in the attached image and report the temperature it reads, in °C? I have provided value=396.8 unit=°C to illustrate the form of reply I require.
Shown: value=337.5 unit=°C
